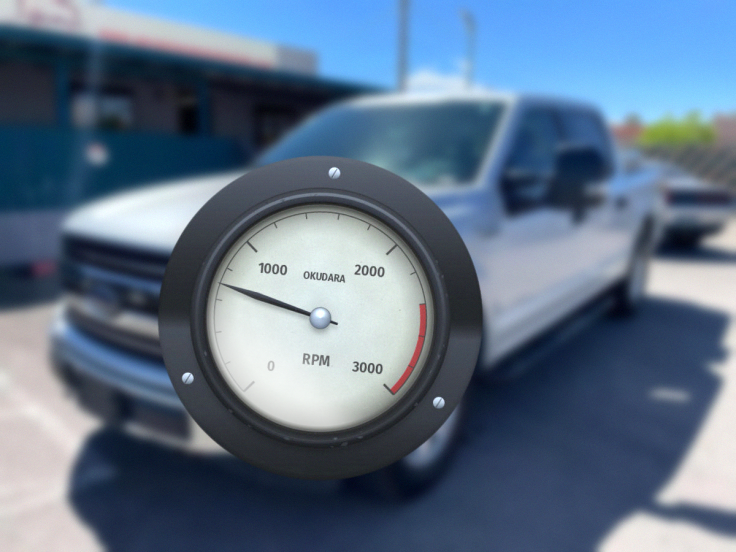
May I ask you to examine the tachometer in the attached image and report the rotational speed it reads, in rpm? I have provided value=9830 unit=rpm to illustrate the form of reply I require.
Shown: value=700 unit=rpm
